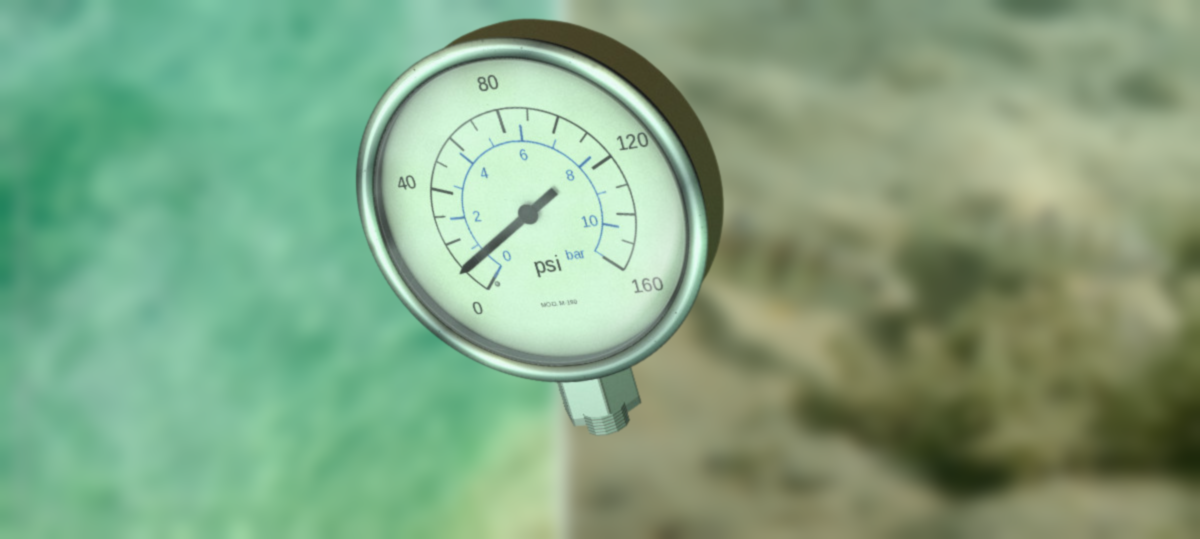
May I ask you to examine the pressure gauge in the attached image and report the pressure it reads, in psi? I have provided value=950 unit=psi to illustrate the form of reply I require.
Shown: value=10 unit=psi
